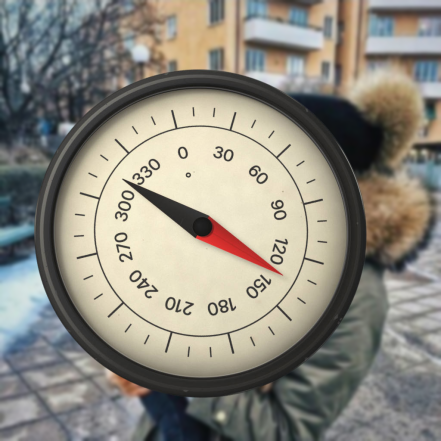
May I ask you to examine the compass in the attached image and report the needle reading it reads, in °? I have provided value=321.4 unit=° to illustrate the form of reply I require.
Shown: value=135 unit=°
